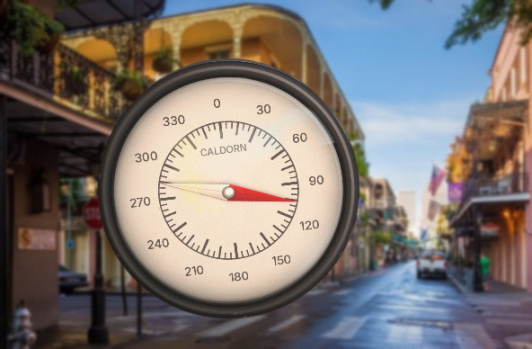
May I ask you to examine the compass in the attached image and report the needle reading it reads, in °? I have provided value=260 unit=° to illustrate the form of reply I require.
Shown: value=105 unit=°
